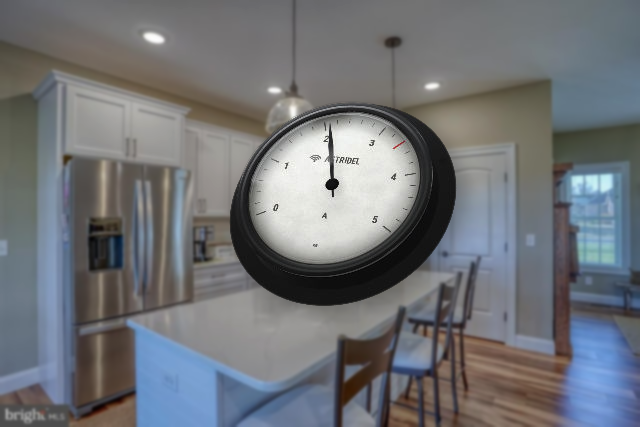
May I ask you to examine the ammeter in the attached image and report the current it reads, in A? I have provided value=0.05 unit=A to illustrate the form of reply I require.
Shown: value=2.1 unit=A
